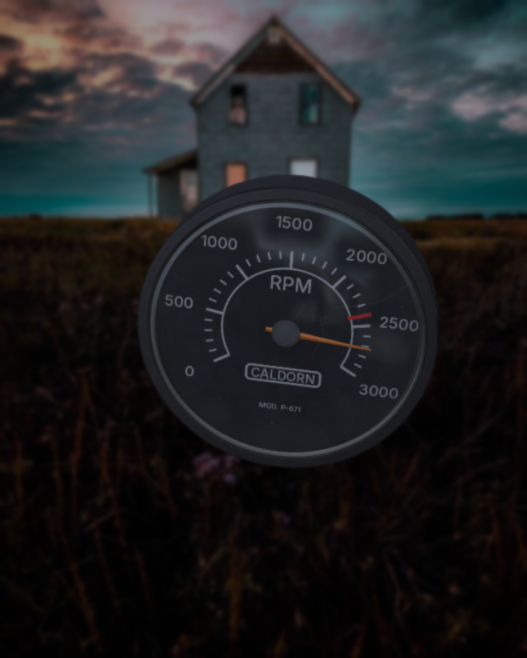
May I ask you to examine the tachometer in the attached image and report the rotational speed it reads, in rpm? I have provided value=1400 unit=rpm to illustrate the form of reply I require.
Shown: value=2700 unit=rpm
